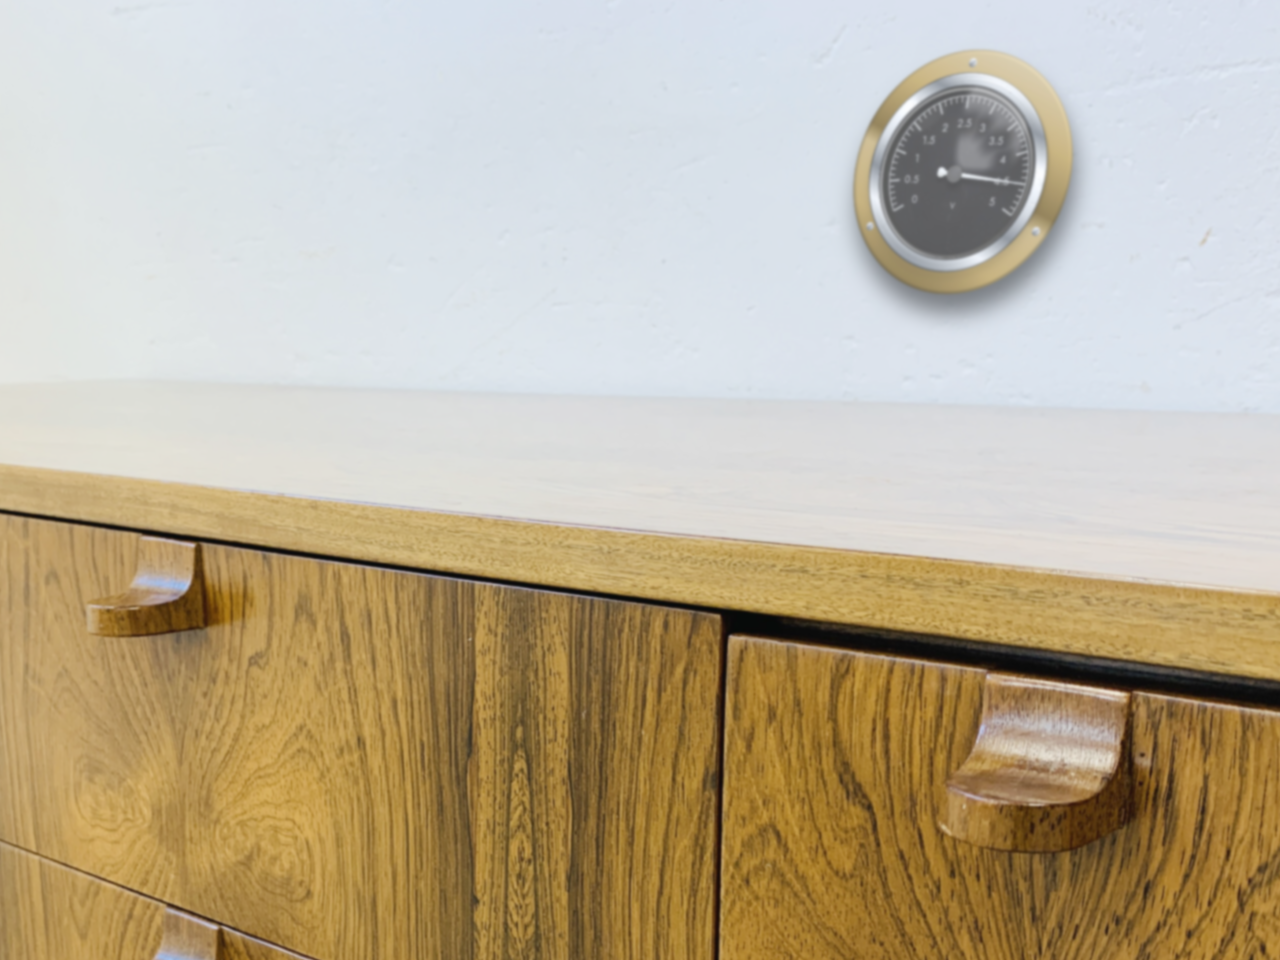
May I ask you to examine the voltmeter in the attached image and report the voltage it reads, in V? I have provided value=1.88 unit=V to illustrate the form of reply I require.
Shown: value=4.5 unit=V
